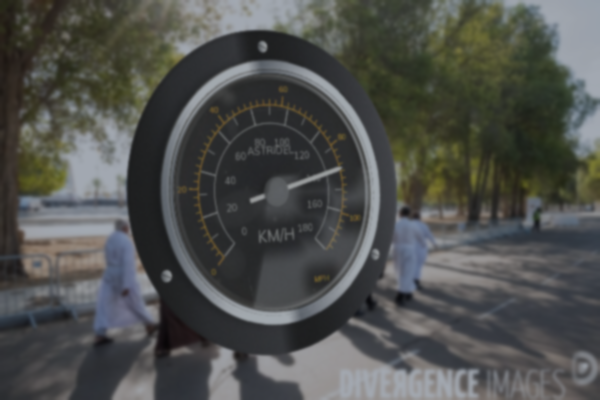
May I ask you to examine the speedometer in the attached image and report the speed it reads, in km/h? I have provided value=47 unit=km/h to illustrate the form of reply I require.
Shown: value=140 unit=km/h
